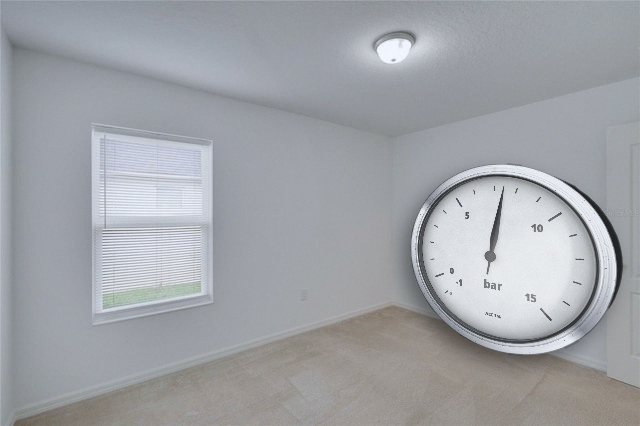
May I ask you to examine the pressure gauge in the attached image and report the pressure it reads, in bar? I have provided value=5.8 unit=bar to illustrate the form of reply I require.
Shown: value=7.5 unit=bar
